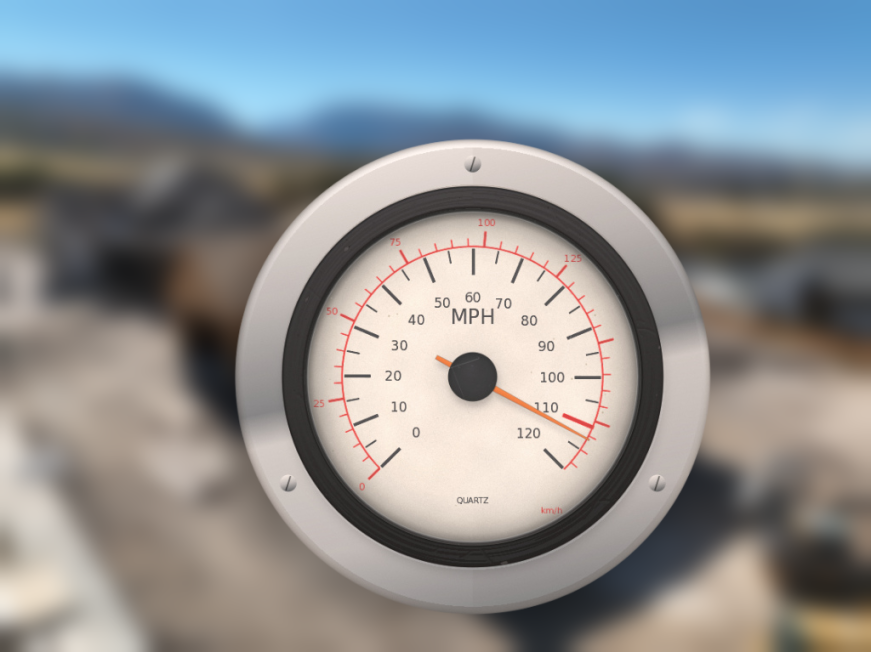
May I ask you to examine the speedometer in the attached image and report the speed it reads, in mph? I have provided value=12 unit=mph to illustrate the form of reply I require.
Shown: value=112.5 unit=mph
